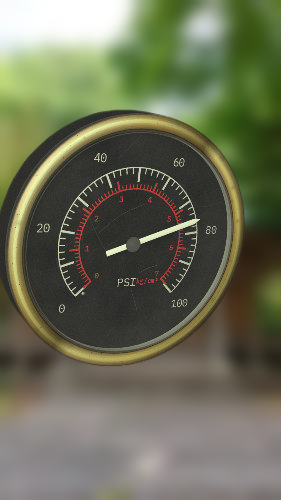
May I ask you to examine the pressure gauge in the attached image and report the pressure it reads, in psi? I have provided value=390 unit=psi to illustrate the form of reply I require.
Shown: value=76 unit=psi
